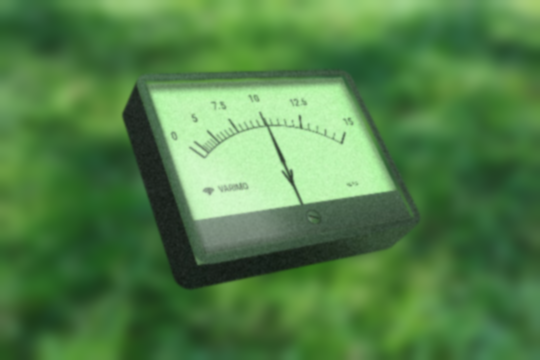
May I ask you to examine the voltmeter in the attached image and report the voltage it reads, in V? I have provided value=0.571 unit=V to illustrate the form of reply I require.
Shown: value=10 unit=V
